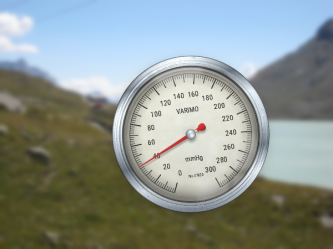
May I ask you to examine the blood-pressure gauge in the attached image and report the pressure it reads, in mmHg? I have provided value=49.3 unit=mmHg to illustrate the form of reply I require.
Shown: value=40 unit=mmHg
